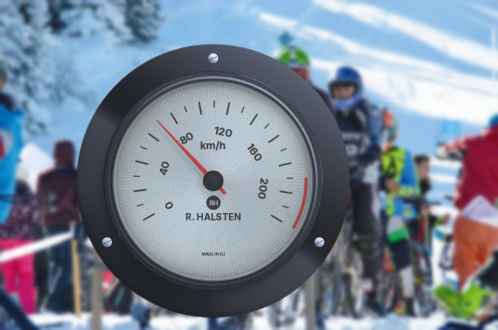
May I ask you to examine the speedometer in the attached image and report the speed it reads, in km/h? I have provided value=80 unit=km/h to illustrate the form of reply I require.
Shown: value=70 unit=km/h
